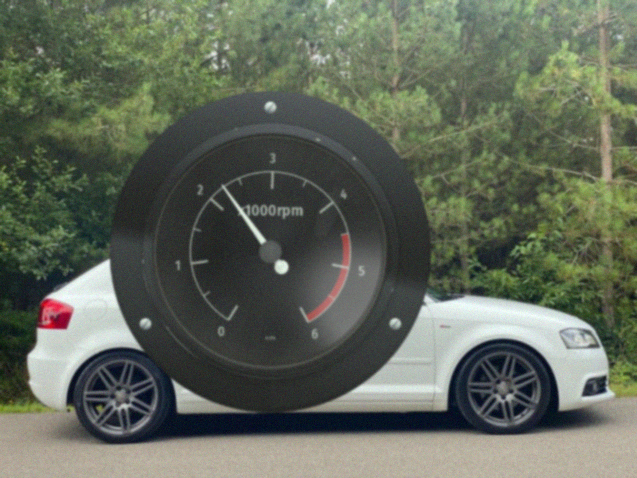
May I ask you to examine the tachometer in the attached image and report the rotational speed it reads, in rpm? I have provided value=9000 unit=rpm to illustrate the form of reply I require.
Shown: value=2250 unit=rpm
